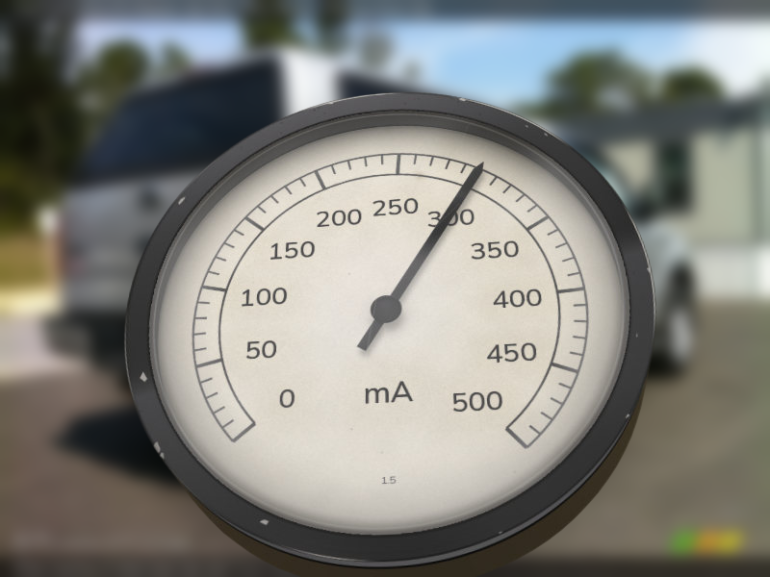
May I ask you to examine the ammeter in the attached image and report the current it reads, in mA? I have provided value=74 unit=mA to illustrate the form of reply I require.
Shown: value=300 unit=mA
